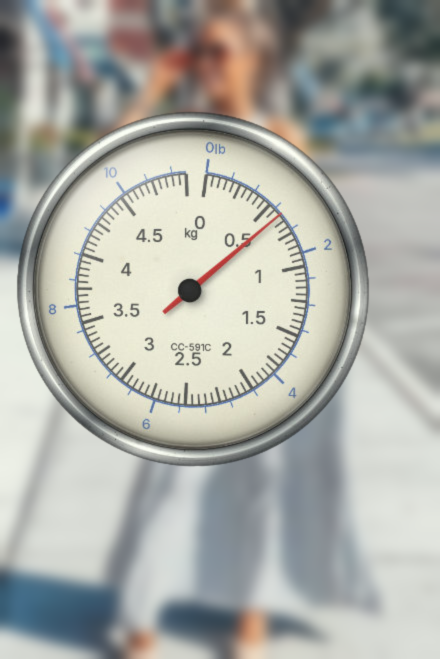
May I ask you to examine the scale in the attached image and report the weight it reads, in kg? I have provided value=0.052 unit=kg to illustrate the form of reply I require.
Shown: value=0.6 unit=kg
